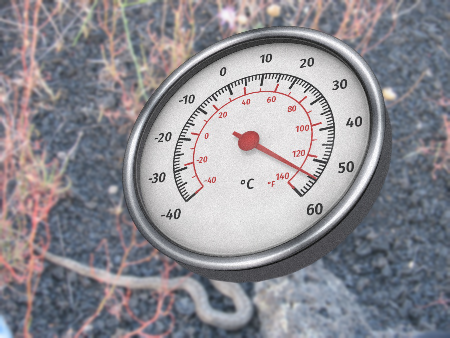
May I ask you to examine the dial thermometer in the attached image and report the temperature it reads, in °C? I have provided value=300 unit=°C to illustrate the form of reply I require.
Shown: value=55 unit=°C
